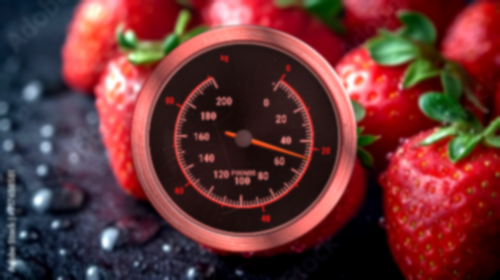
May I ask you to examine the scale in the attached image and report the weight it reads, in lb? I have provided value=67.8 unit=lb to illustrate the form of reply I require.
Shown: value=50 unit=lb
